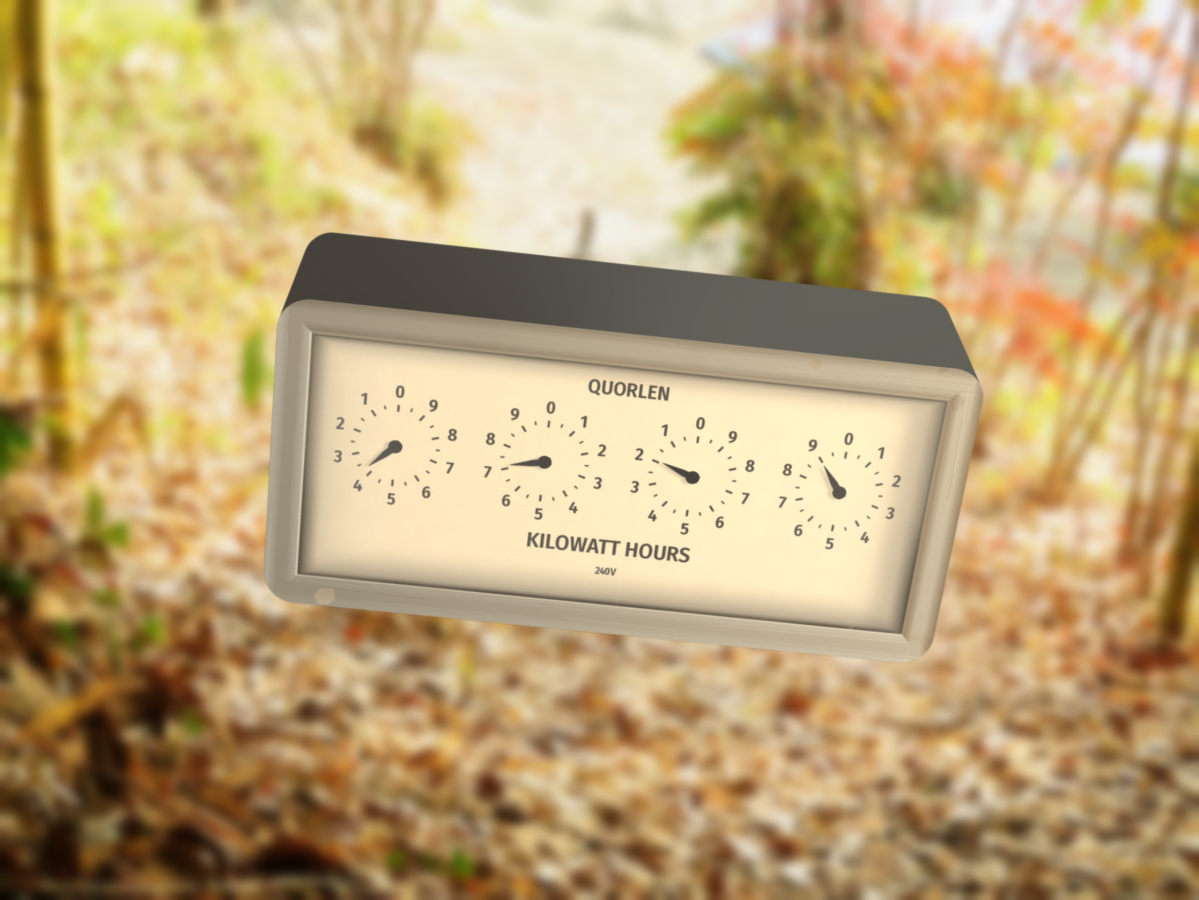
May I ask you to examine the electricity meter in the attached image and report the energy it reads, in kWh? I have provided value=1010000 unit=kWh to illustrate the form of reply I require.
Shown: value=3719 unit=kWh
